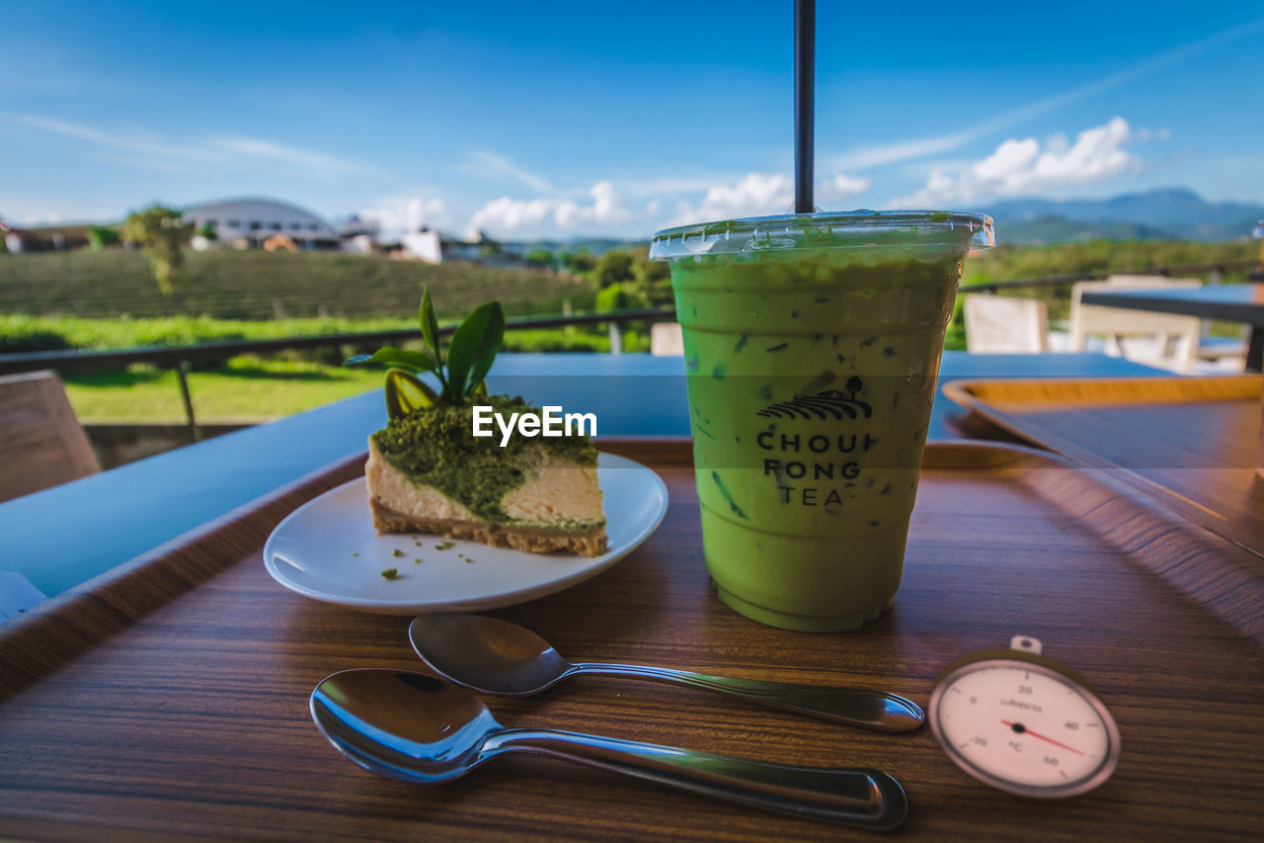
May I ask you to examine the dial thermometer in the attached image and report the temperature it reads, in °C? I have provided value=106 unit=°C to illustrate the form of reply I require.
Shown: value=50 unit=°C
